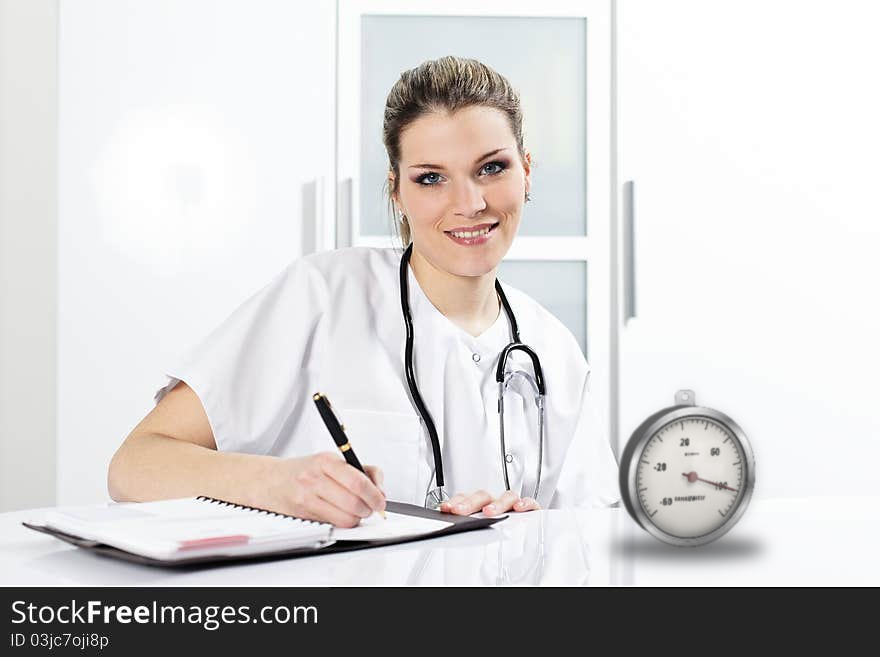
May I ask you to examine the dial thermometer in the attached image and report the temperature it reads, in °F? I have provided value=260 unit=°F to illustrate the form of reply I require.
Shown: value=100 unit=°F
